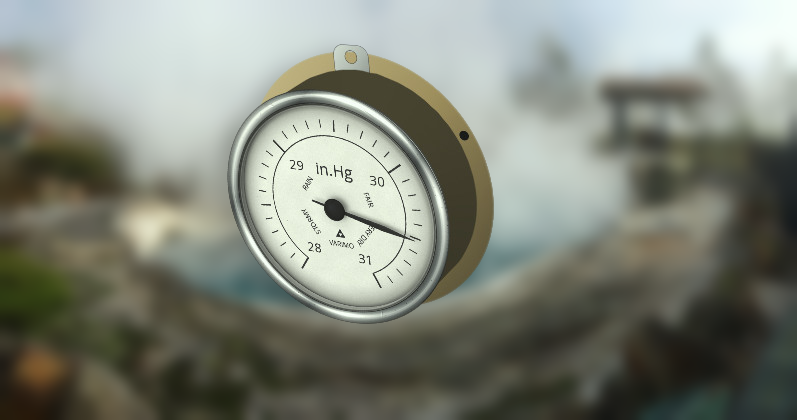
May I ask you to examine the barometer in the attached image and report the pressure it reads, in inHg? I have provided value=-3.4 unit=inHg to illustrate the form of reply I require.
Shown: value=30.5 unit=inHg
